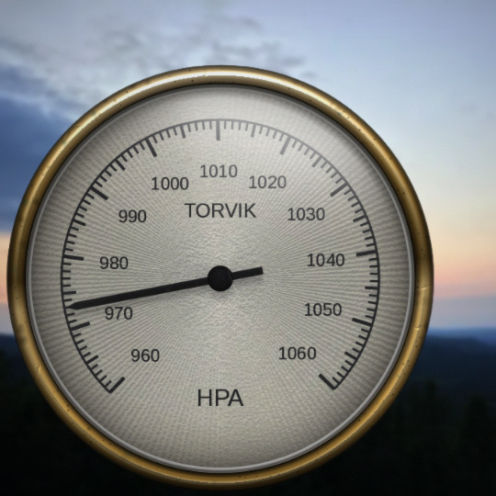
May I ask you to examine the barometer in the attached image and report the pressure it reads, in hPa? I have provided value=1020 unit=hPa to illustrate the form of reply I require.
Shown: value=973 unit=hPa
